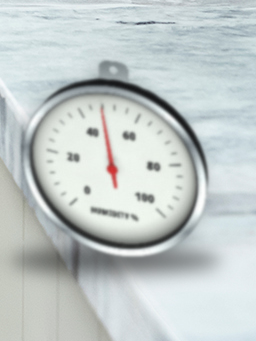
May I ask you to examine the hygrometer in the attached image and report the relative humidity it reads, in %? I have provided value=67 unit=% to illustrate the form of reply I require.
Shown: value=48 unit=%
